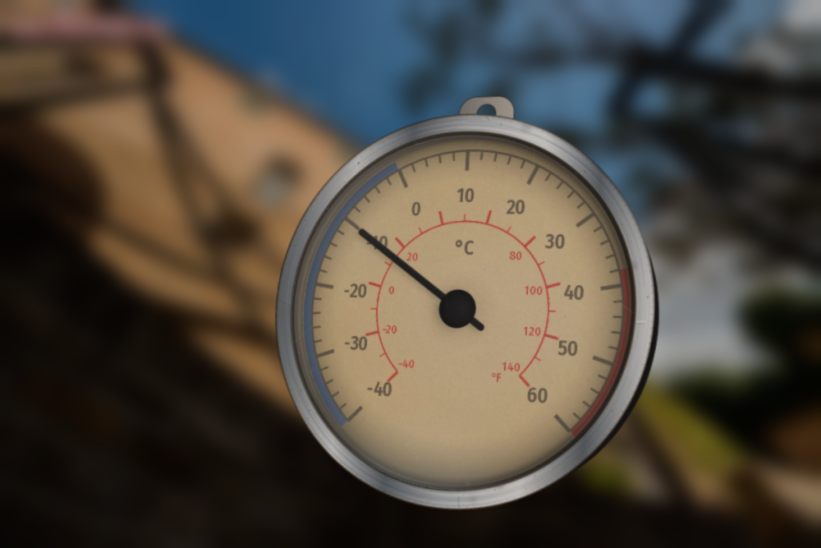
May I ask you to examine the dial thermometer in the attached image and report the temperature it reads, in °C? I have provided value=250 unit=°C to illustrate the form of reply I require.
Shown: value=-10 unit=°C
